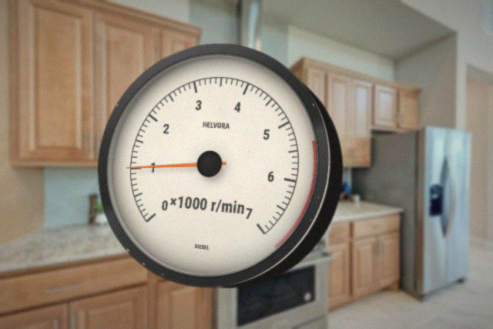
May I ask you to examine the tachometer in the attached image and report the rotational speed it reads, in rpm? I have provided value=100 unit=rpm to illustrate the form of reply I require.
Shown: value=1000 unit=rpm
